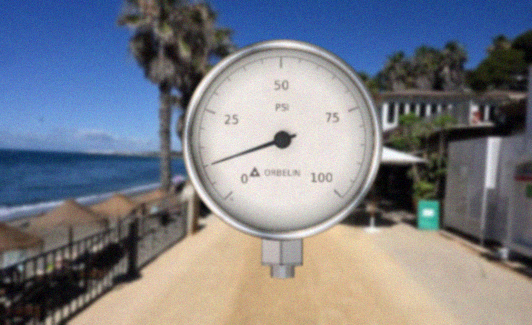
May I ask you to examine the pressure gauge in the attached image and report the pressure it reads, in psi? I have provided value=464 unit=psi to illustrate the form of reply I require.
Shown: value=10 unit=psi
